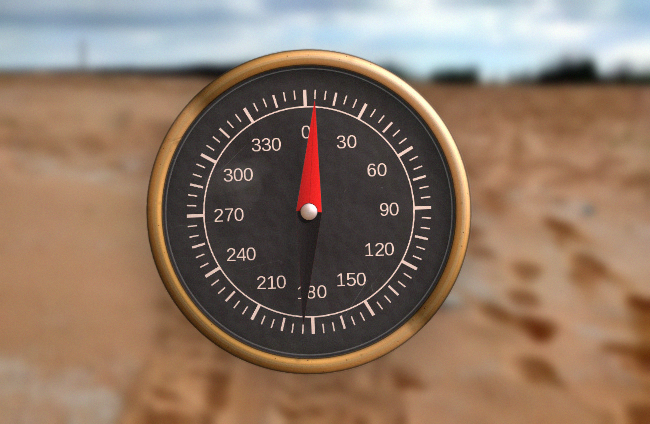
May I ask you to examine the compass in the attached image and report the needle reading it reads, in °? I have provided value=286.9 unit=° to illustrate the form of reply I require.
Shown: value=5 unit=°
